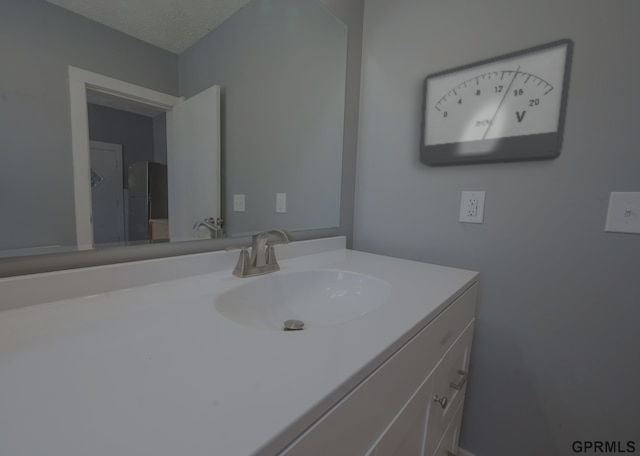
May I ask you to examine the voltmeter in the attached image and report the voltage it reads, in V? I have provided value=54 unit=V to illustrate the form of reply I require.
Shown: value=14 unit=V
